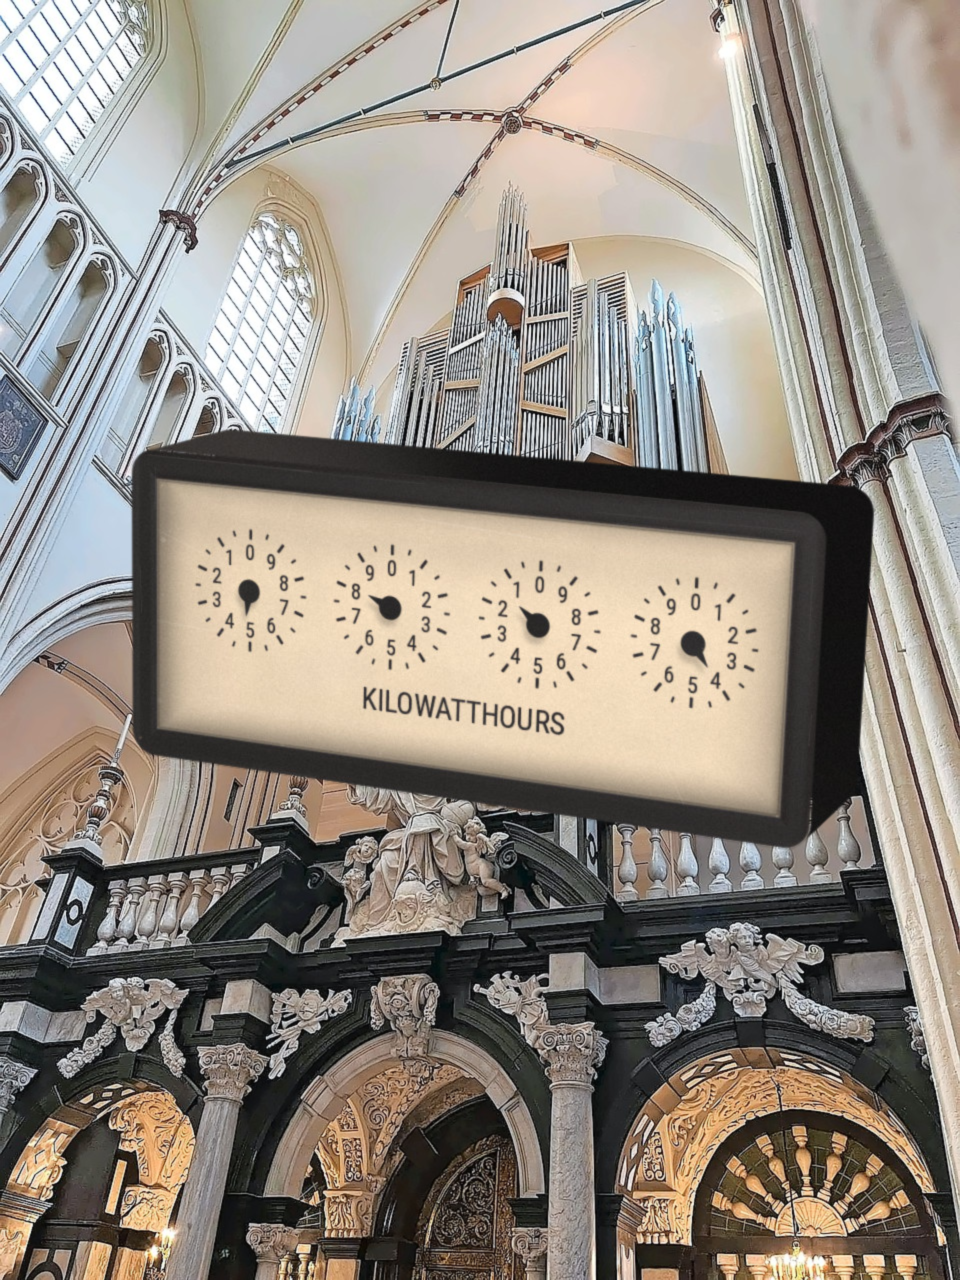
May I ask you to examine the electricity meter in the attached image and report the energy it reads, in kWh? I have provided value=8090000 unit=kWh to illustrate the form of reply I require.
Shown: value=4814 unit=kWh
